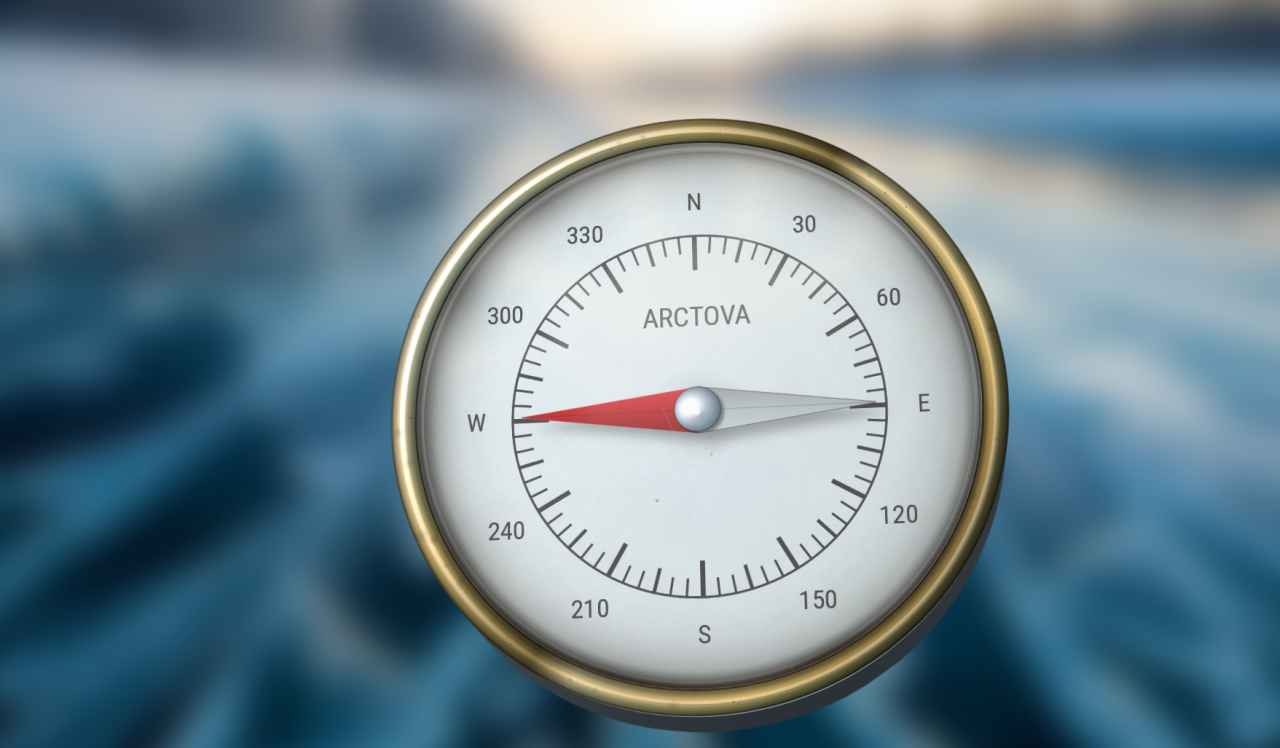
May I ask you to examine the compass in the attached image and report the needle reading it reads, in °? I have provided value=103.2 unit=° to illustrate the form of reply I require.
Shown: value=270 unit=°
